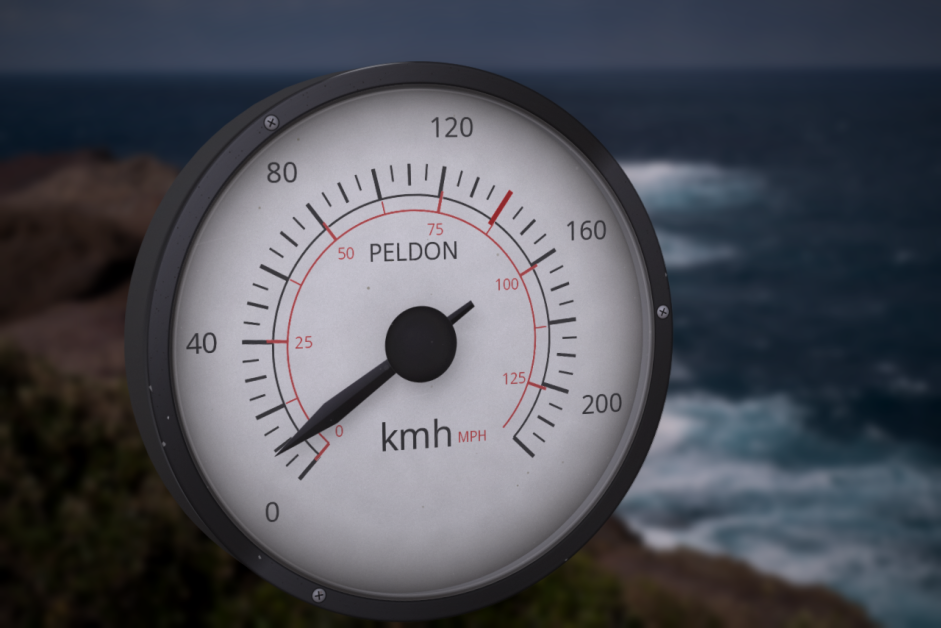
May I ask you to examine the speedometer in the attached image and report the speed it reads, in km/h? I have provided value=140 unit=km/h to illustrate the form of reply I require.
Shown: value=10 unit=km/h
